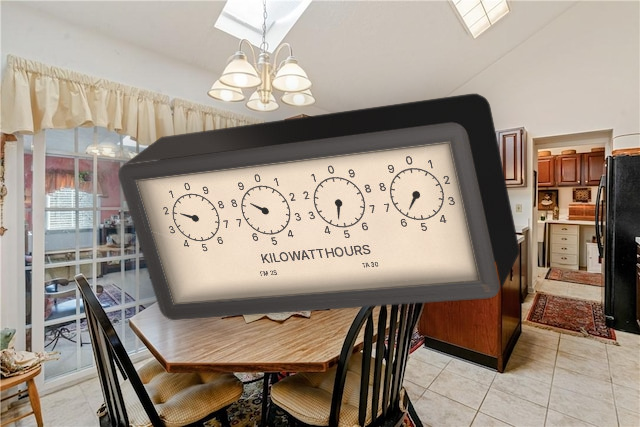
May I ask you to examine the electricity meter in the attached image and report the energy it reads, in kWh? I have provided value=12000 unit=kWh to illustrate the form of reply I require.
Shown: value=1846 unit=kWh
